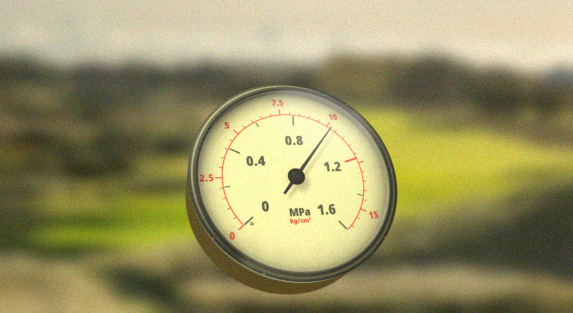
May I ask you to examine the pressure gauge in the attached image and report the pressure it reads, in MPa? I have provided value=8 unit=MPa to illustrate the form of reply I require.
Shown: value=1 unit=MPa
